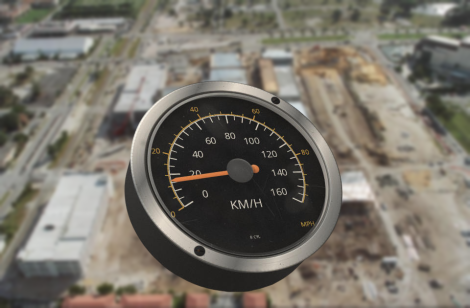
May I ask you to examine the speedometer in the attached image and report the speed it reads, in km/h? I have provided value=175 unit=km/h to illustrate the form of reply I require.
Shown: value=15 unit=km/h
